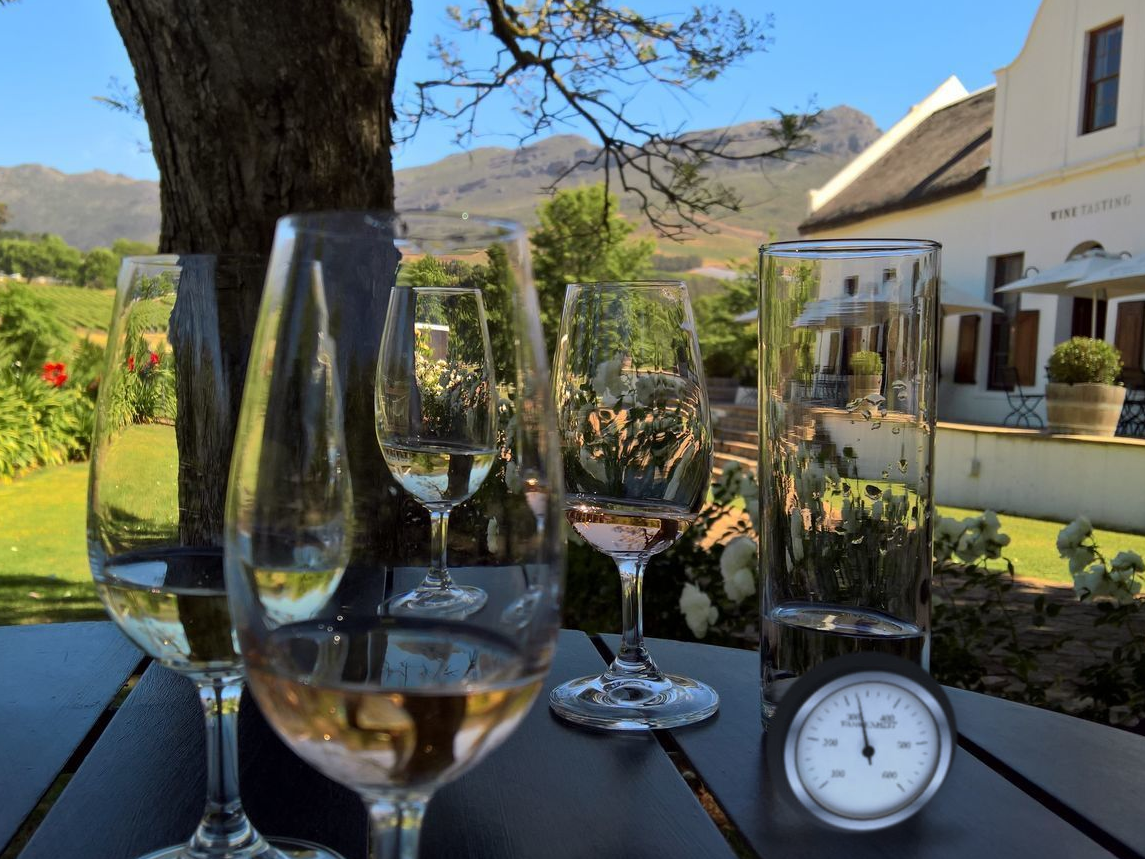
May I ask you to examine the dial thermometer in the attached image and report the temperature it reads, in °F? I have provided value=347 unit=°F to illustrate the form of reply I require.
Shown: value=320 unit=°F
